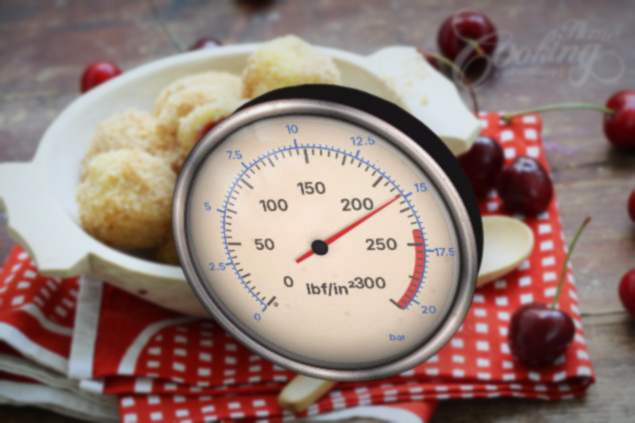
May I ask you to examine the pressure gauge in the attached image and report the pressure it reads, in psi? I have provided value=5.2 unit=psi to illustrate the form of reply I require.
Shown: value=215 unit=psi
